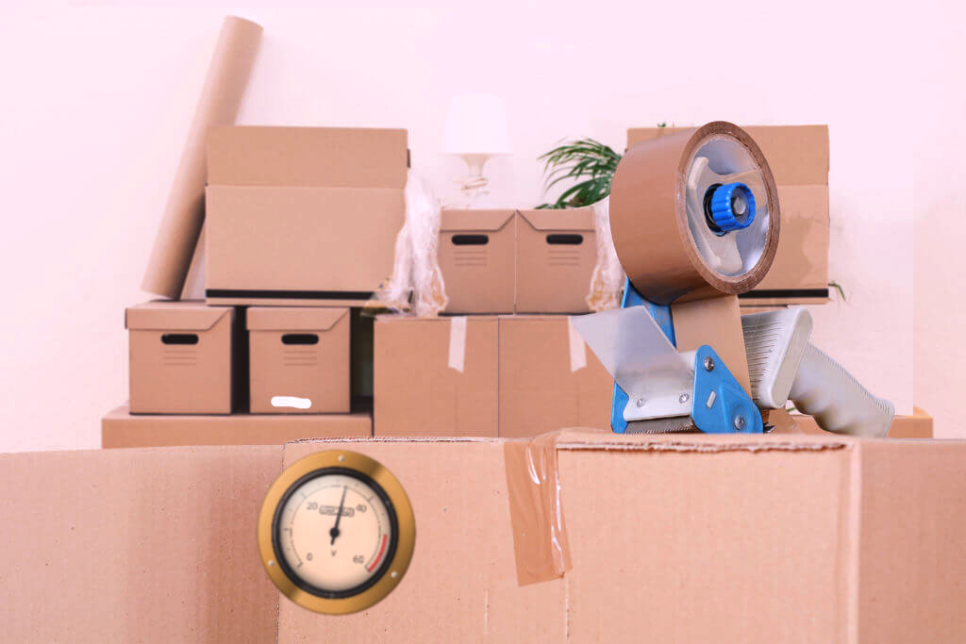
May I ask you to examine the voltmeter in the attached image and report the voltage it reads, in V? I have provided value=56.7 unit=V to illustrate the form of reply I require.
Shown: value=32.5 unit=V
